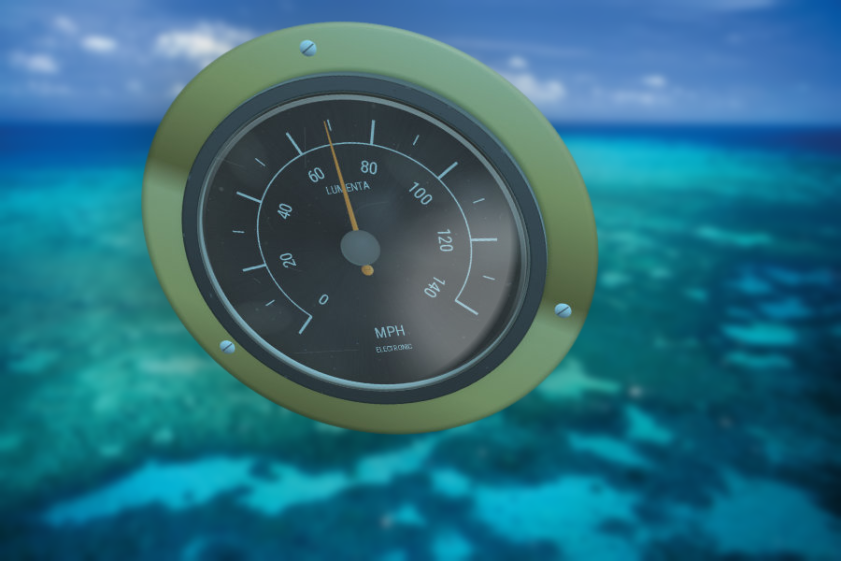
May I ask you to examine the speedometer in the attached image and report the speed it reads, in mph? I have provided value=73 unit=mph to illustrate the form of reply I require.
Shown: value=70 unit=mph
